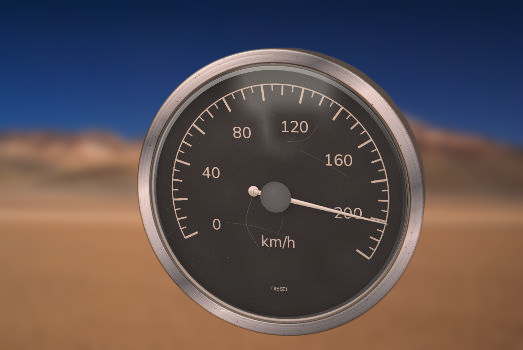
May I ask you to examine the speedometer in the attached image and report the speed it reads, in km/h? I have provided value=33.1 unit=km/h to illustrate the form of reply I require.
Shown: value=200 unit=km/h
